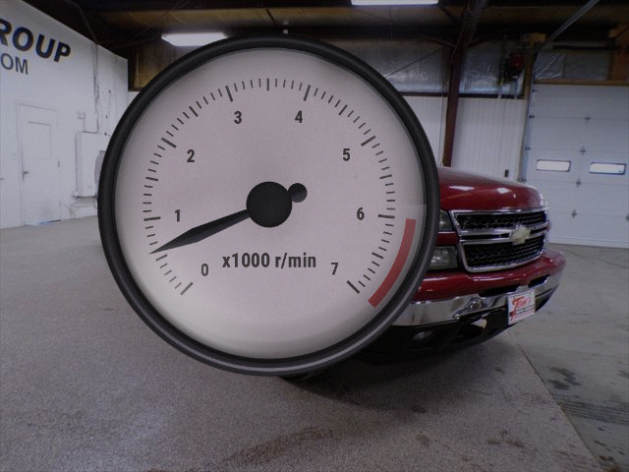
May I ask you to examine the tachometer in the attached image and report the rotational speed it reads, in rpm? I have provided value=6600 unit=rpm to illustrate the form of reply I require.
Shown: value=600 unit=rpm
